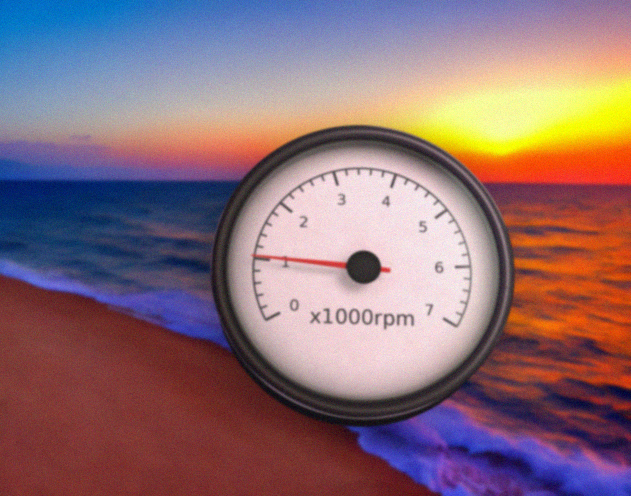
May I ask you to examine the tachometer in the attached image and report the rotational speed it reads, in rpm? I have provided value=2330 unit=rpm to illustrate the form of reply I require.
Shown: value=1000 unit=rpm
